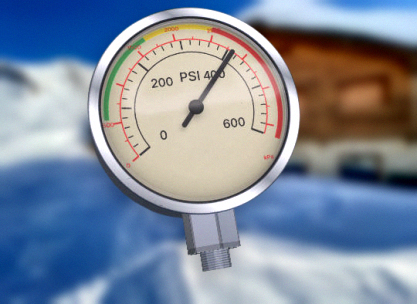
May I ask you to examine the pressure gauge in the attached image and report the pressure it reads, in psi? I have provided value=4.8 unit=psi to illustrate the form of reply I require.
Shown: value=410 unit=psi
